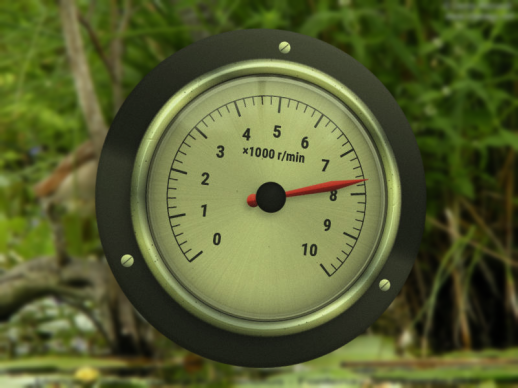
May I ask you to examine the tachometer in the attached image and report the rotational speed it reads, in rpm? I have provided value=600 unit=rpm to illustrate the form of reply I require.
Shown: value=7700 unit=rpm
